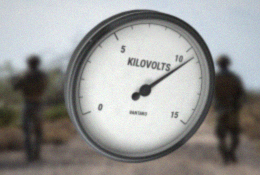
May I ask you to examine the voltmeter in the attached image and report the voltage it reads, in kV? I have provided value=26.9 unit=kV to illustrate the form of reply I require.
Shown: value=10.5 unit=kV
